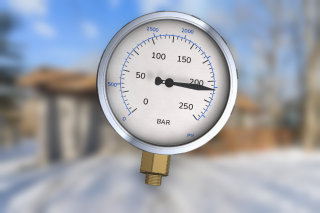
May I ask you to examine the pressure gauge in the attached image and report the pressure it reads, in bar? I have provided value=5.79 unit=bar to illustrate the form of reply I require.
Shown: value=210 unit=bar
